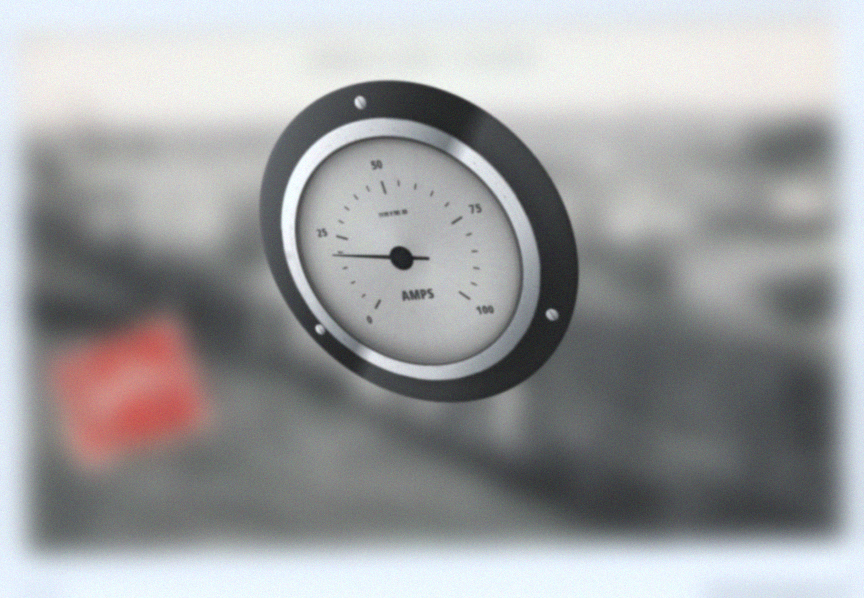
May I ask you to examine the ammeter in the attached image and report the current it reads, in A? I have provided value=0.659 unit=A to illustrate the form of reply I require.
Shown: value=20 unit=A
